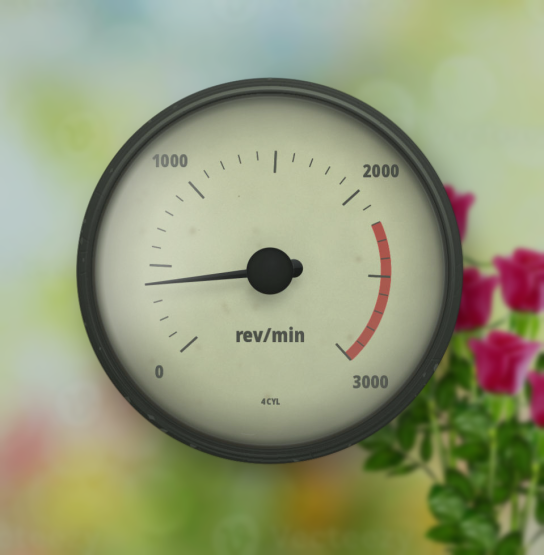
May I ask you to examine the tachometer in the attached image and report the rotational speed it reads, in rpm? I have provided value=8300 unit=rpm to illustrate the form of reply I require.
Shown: value=400 unit=rpm
